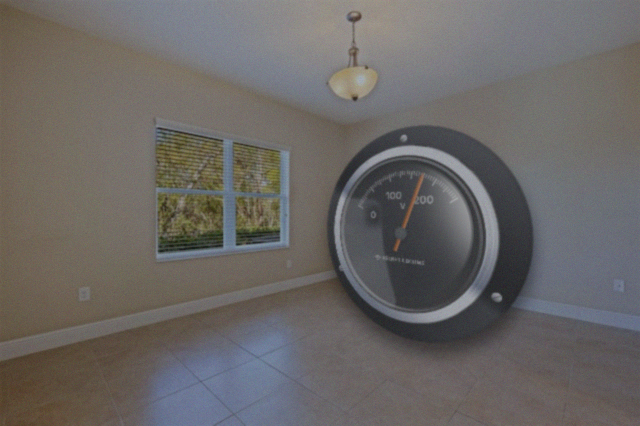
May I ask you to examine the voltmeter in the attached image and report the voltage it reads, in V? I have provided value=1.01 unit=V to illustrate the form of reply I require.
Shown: value=175 unit=V
